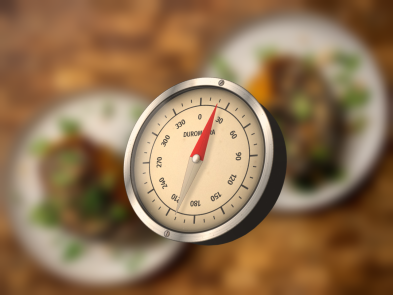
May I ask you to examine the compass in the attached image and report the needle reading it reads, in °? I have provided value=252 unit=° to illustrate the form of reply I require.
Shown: value=20 unit=°
